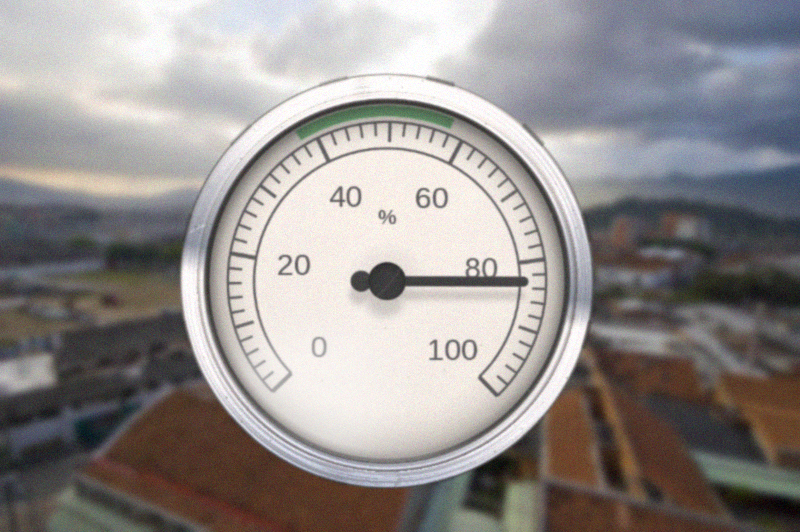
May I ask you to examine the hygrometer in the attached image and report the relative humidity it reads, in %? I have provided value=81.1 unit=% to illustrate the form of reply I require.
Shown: value=83 unit=%
